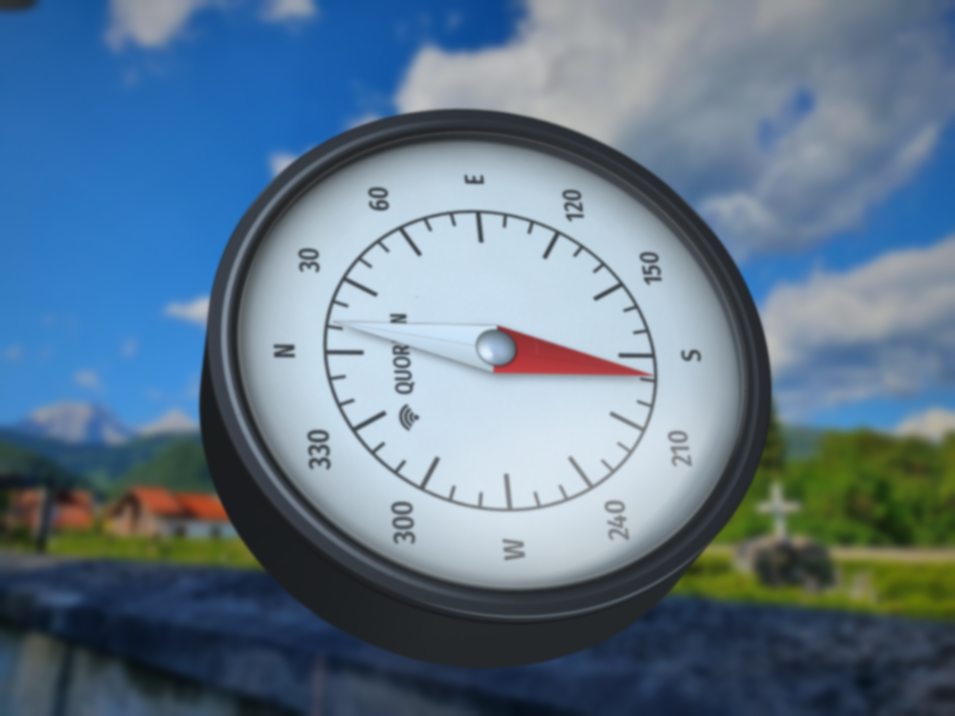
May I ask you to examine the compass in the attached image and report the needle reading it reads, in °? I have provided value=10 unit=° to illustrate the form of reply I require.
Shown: value=190 unit=°
